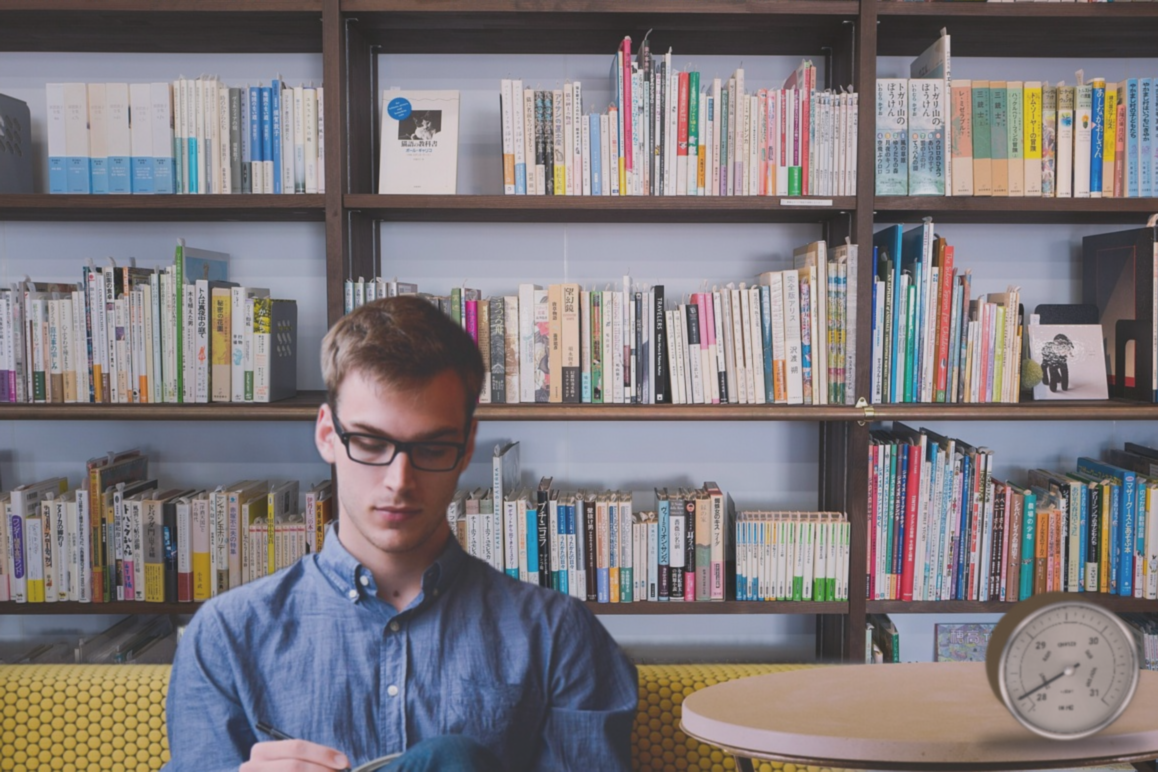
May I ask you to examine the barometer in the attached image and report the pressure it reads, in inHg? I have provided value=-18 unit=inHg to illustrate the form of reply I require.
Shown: value=28.2 unit=inHg
